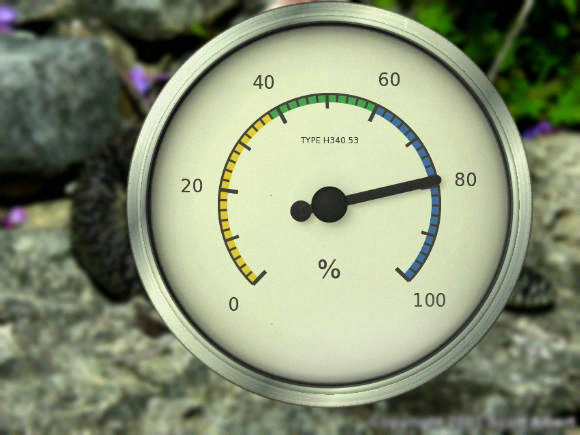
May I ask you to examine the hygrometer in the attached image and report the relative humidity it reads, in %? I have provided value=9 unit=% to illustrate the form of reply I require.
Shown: value=79 unit=%
